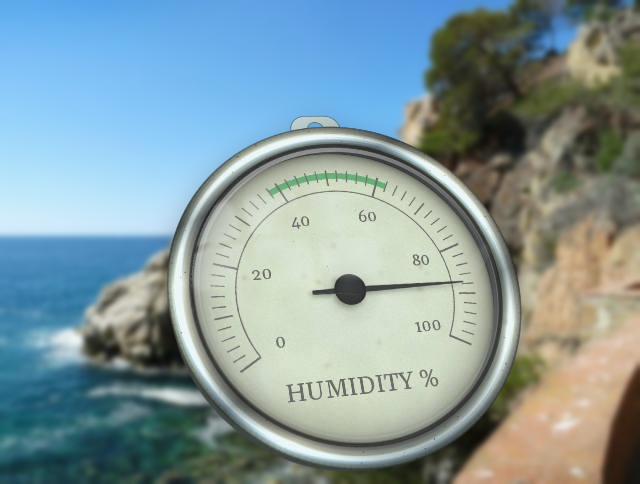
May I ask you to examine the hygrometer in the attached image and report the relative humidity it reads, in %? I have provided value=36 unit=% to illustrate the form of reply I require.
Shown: value=88 unit=%
